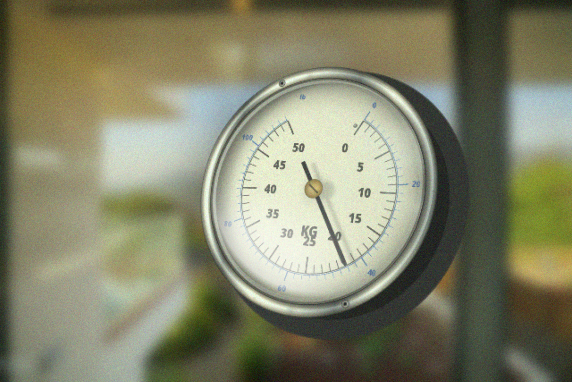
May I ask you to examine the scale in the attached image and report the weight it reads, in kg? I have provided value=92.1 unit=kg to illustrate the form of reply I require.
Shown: value=20 unit=kg
